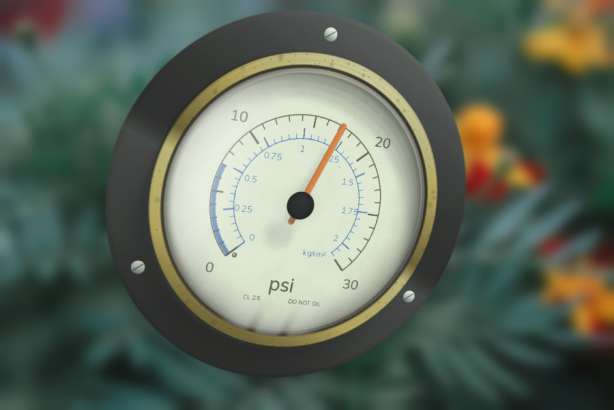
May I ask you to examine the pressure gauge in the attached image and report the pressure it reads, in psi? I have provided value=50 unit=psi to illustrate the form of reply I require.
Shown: value=17 unit=psi
